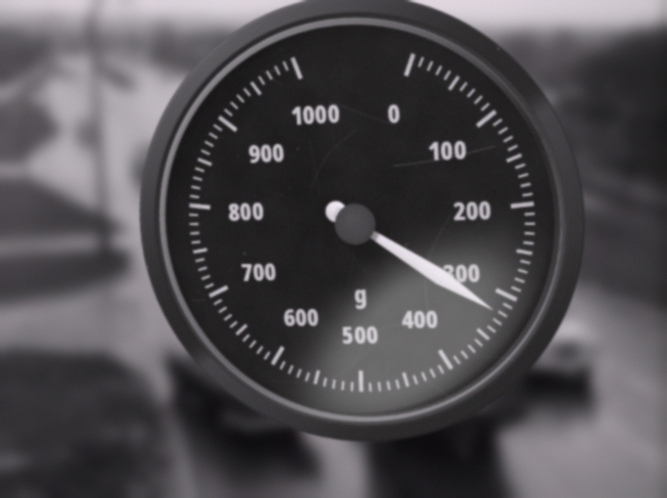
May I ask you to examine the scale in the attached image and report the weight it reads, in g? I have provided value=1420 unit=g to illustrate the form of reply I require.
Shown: value=320 unit=g
